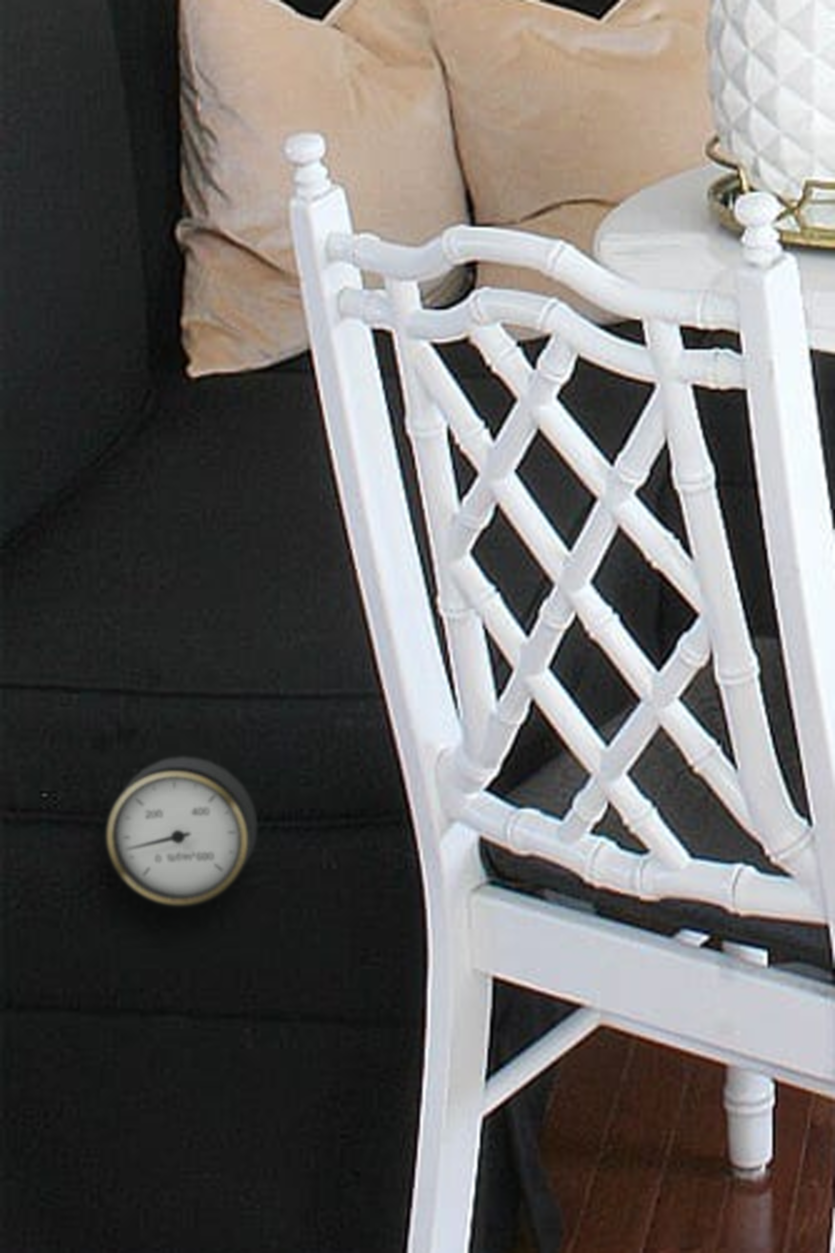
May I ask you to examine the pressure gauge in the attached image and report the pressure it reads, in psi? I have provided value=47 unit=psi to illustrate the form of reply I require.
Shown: value=75 unit=psi
